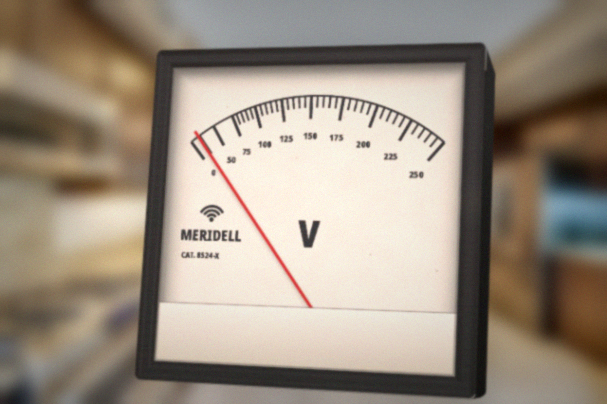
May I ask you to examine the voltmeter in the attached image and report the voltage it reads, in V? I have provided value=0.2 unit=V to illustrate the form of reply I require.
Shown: value=25 unit=V
